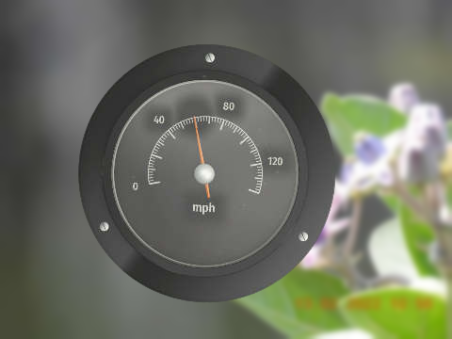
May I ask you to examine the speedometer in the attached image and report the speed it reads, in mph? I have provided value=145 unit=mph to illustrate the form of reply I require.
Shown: value=60 unit=mph
